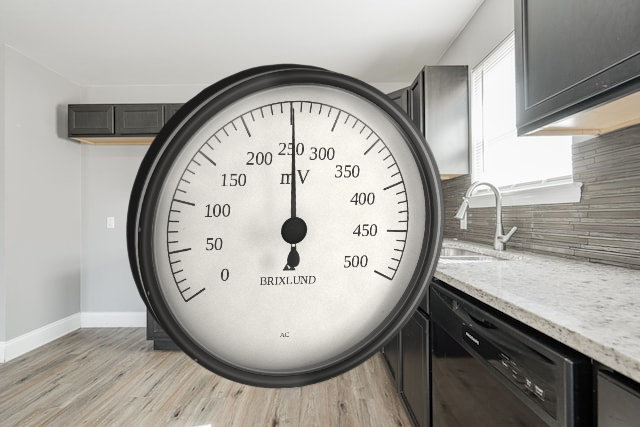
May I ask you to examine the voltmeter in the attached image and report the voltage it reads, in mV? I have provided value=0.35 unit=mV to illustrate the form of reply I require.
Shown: value=250 unit=mV
